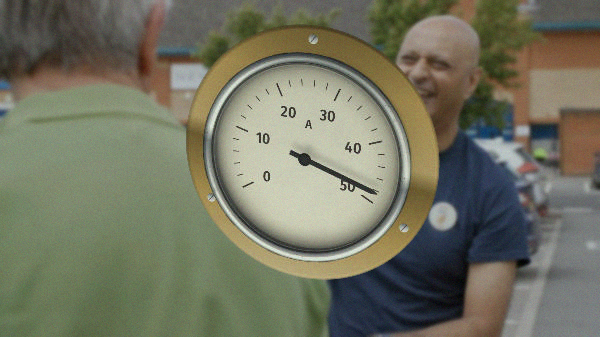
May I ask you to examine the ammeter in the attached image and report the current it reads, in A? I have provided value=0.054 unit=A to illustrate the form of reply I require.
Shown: value=48 unit=A
